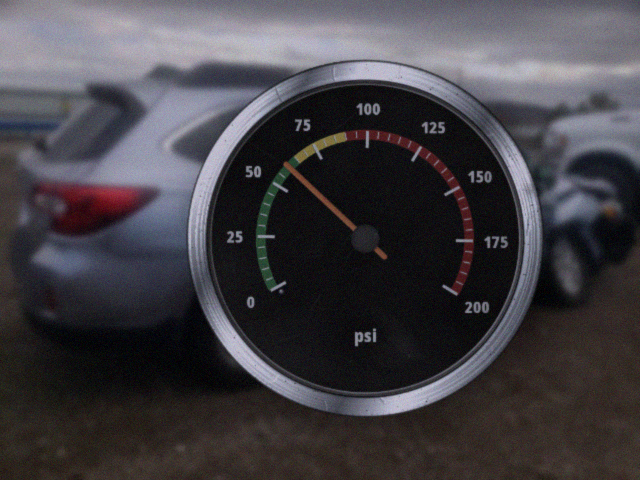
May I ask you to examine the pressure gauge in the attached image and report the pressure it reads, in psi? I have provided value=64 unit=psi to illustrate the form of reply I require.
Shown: value=60 unit=psi
